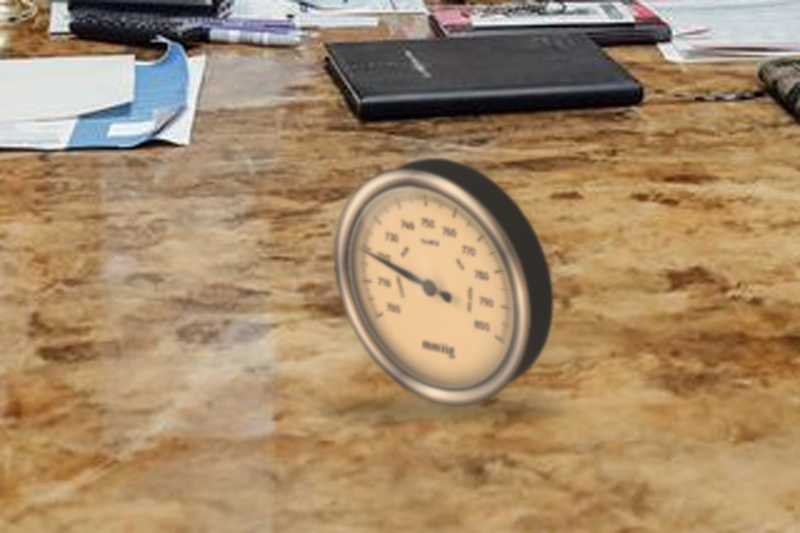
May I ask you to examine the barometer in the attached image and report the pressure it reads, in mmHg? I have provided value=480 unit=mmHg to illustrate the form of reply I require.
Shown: value=720 unit=mmHg
